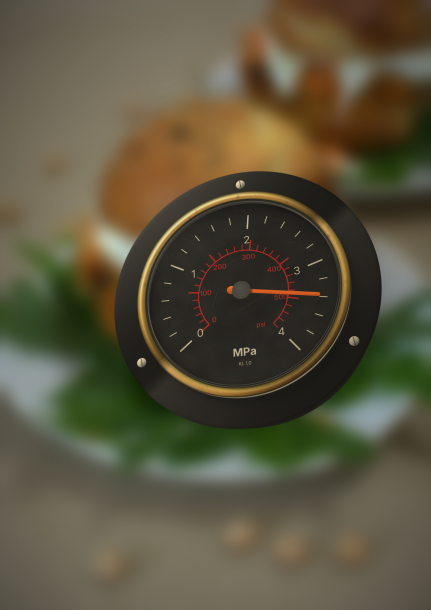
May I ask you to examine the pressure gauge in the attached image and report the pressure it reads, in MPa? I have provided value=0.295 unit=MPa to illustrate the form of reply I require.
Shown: value=3.4 unit=MPa
